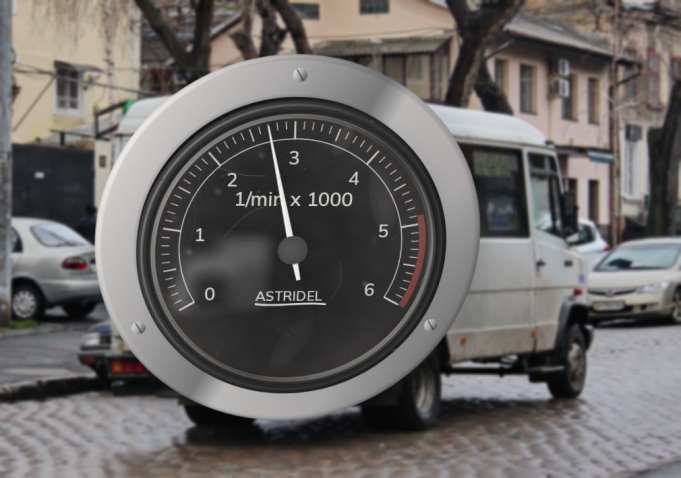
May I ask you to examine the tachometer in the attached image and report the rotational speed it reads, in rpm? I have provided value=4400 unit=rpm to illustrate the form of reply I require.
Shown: value=2700 unit=rpm
